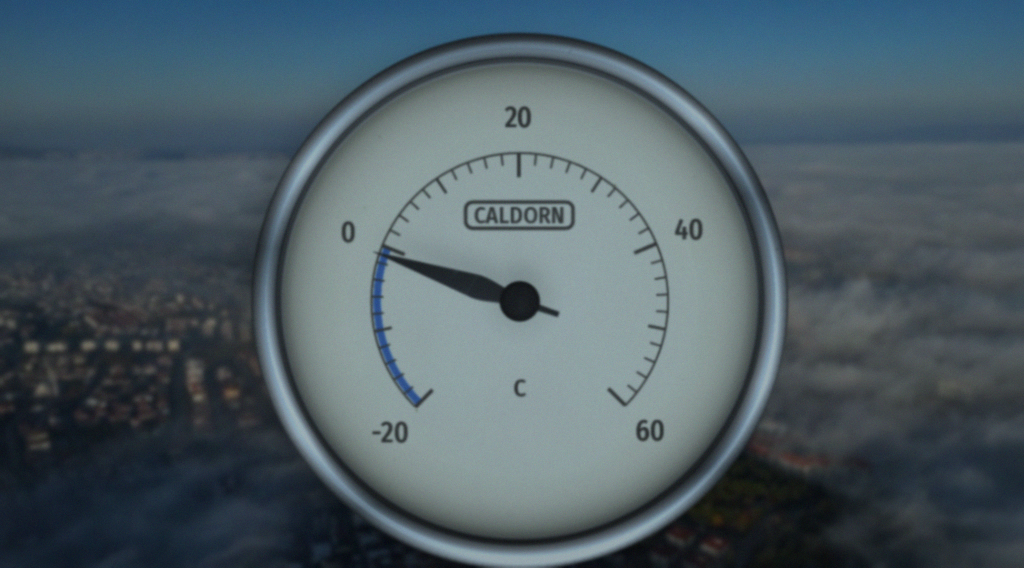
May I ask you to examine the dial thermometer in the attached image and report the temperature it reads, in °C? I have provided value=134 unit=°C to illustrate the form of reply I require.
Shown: value=-1 unit=°C
